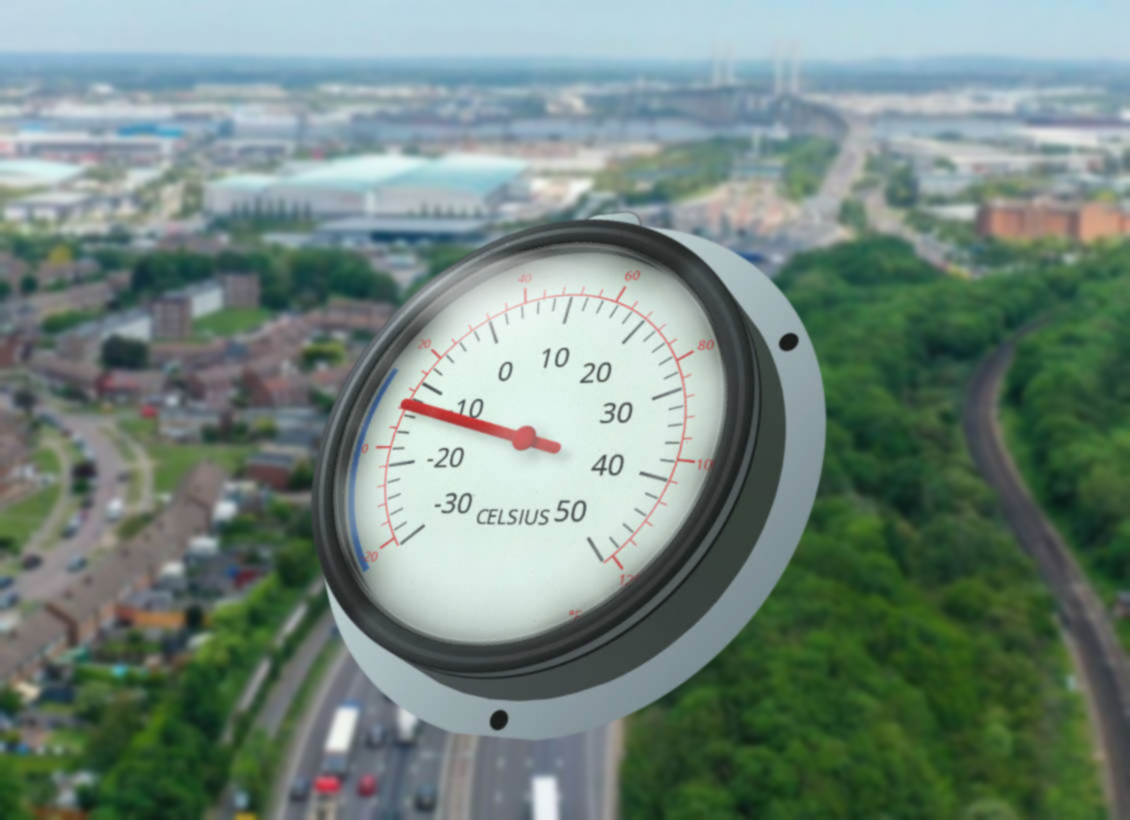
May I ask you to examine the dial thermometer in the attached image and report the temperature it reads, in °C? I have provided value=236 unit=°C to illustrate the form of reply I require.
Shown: value=-13 unit=°C
